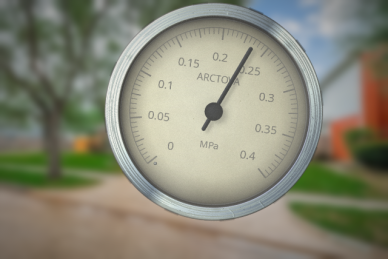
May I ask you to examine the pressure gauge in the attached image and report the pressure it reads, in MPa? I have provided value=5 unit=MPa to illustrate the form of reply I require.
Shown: value=0.235 unit=MPa
